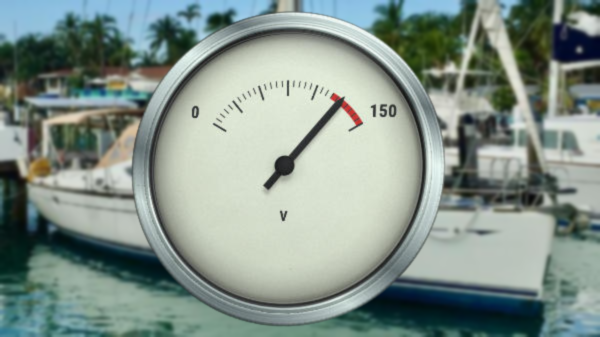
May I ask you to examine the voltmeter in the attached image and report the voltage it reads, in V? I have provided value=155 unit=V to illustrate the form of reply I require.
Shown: value=125 unit=V
